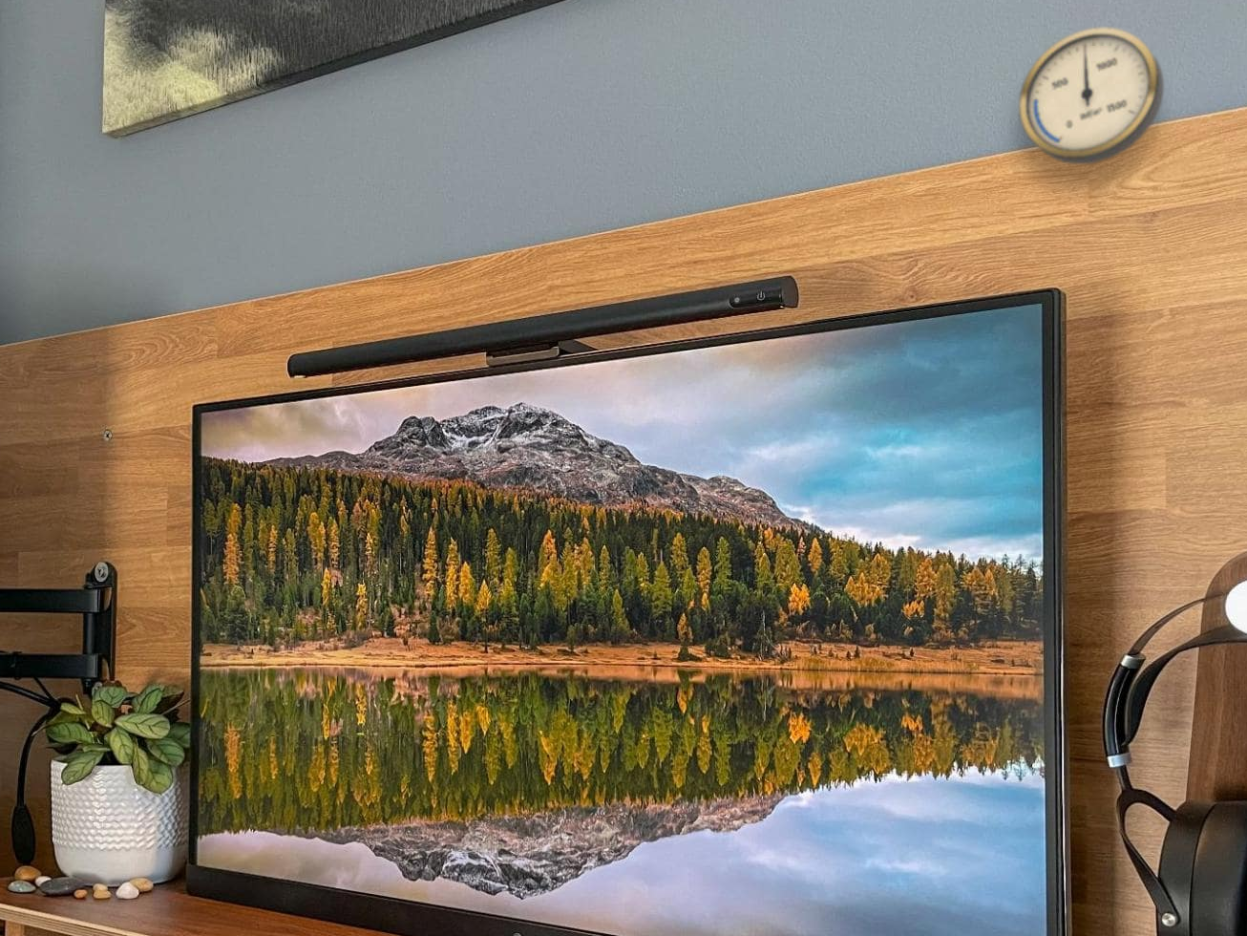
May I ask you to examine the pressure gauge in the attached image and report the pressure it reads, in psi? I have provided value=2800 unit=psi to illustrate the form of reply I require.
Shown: value=800 unit=psi
